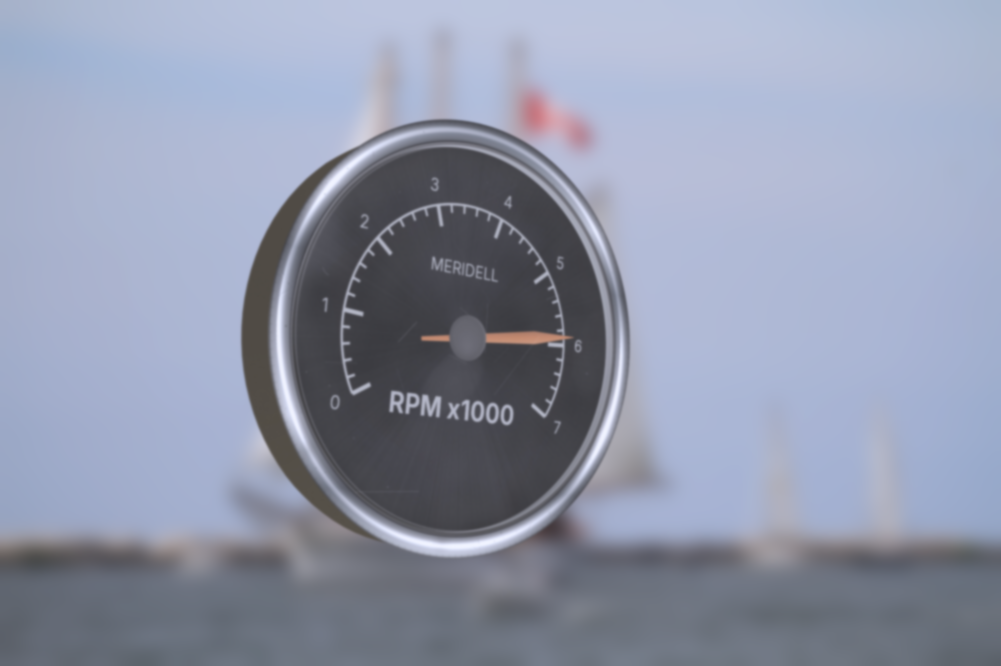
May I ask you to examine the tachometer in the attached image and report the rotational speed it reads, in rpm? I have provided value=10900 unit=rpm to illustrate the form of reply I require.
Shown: value=5900 unit=rpm
